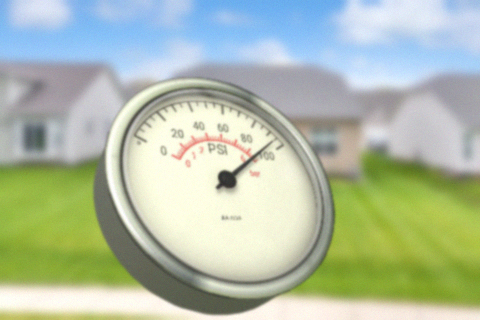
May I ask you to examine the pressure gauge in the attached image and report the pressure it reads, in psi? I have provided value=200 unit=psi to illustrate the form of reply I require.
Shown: value=95 unit=psi
